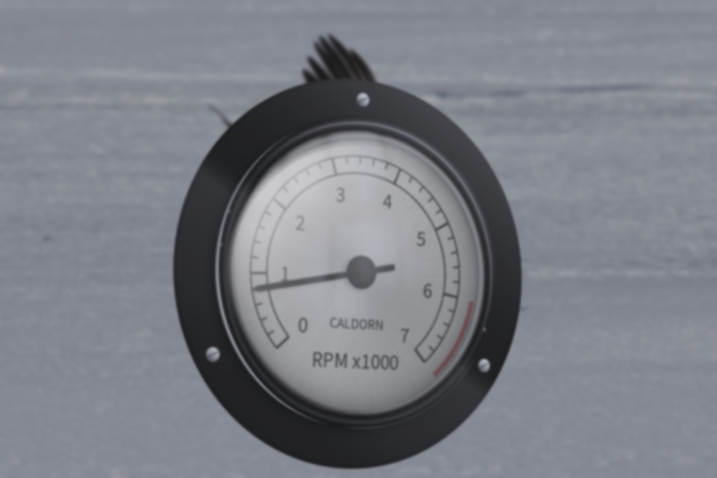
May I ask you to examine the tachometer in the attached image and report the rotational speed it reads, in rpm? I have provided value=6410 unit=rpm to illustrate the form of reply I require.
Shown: value=800 unit=rpm
